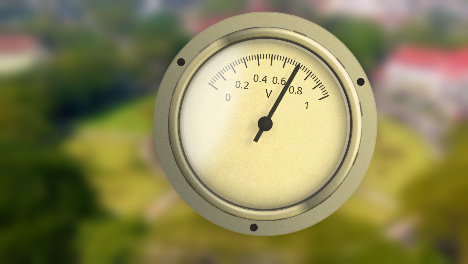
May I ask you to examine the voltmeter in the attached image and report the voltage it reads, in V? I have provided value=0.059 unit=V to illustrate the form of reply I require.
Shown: value=0.7 unit=V
